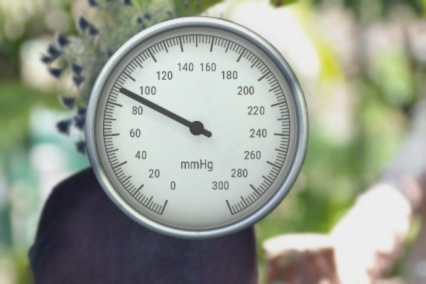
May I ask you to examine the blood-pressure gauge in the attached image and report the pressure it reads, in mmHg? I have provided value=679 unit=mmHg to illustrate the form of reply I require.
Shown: value=90 unit=mmHg
